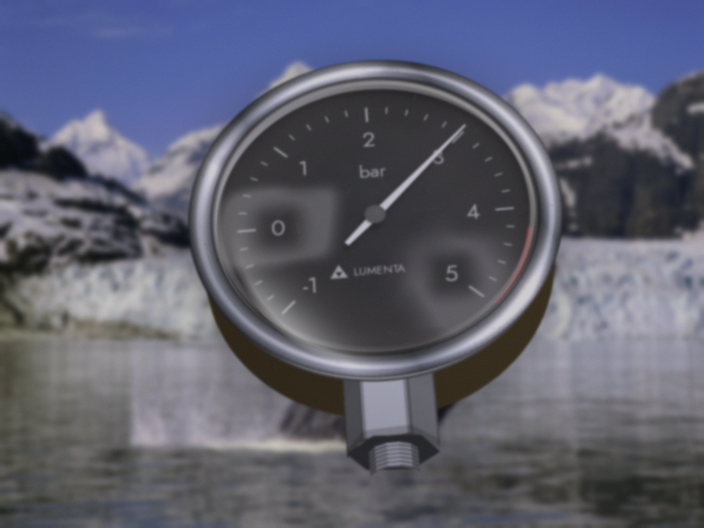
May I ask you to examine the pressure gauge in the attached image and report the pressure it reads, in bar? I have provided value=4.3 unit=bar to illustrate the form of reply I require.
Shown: value=3 unit=bar
